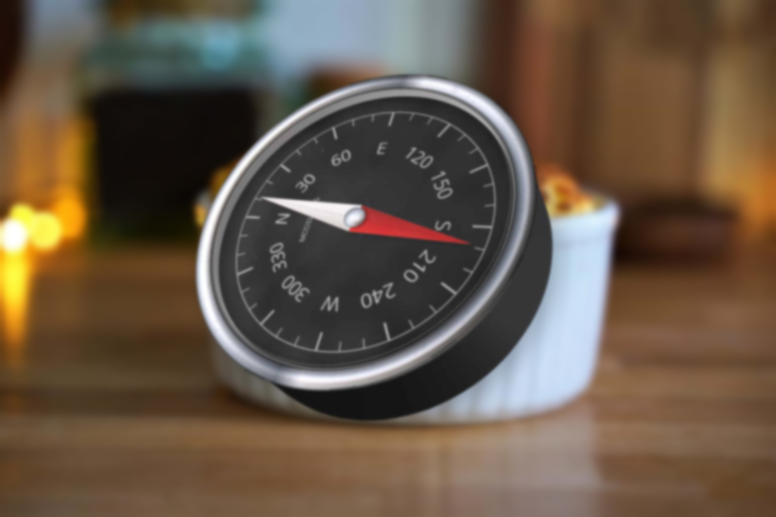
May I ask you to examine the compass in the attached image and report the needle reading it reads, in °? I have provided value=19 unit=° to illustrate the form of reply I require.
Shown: value=190 unit=°
